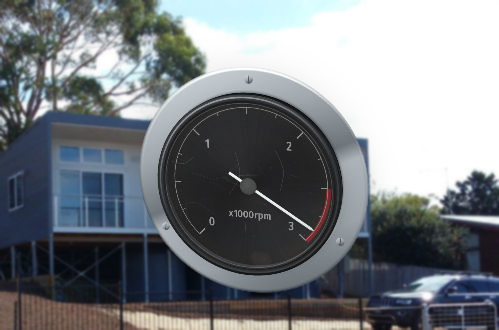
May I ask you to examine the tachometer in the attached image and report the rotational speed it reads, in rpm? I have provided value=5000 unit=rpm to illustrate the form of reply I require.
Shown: value=2875 unit=rpm
